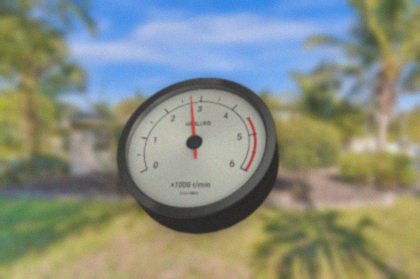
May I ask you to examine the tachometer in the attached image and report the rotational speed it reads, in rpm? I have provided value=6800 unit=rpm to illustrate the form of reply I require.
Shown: value=2750 unit=rpm
